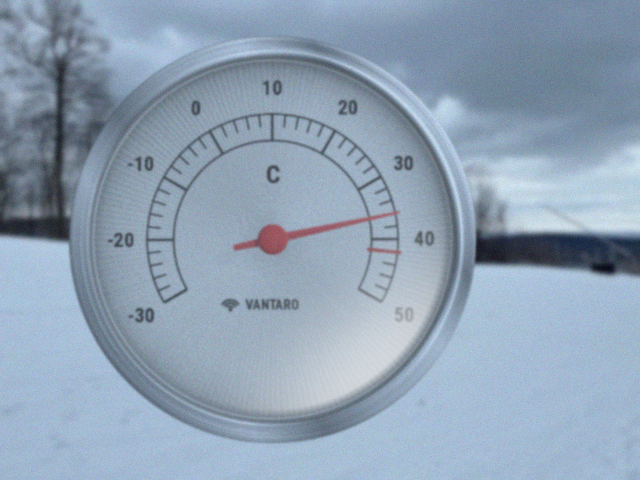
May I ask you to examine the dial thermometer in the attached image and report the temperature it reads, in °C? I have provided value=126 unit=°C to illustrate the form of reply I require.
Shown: value=36 unit=°C
